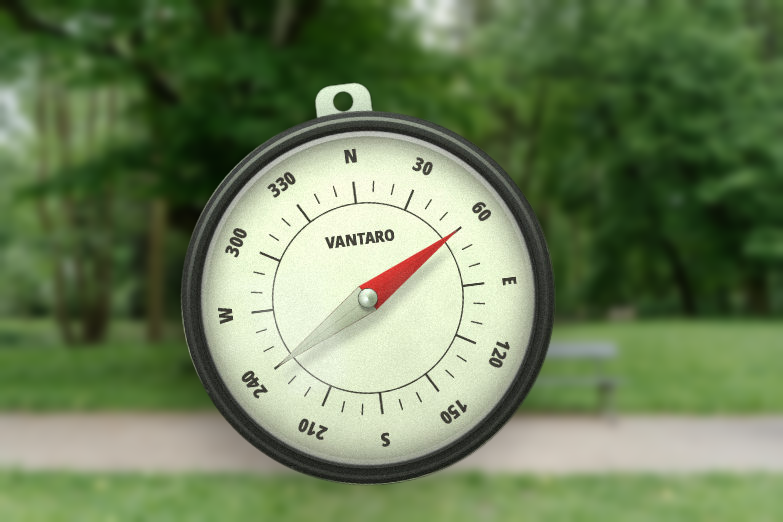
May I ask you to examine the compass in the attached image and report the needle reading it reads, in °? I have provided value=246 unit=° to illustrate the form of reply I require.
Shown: value=60 unit=°
